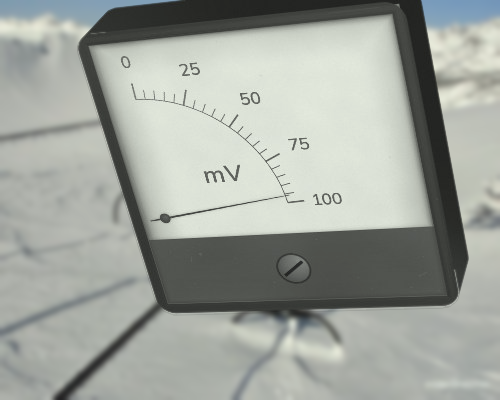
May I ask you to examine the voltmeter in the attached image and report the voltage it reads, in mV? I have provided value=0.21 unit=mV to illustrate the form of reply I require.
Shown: value=95 unit=mV
